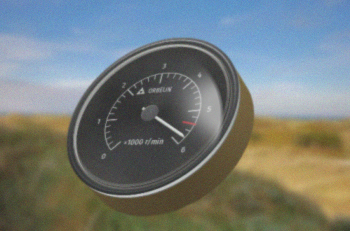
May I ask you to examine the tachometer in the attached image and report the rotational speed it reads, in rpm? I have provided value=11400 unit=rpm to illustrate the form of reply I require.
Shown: value=5800 unit=rpm
